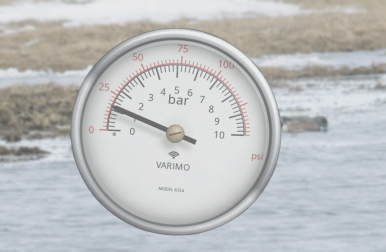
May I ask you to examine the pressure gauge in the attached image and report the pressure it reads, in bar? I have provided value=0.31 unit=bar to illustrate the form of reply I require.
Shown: value=1.2 unit=bar
